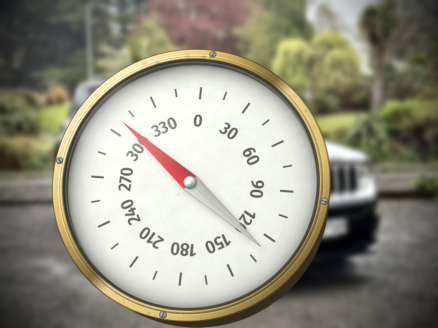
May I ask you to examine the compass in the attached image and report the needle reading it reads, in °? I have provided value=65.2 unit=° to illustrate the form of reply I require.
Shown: value=307.5 unit=°
